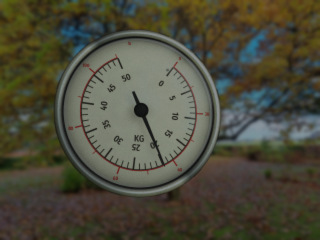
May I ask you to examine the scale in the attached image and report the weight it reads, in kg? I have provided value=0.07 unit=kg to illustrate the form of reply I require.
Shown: value=20 unit=kg
